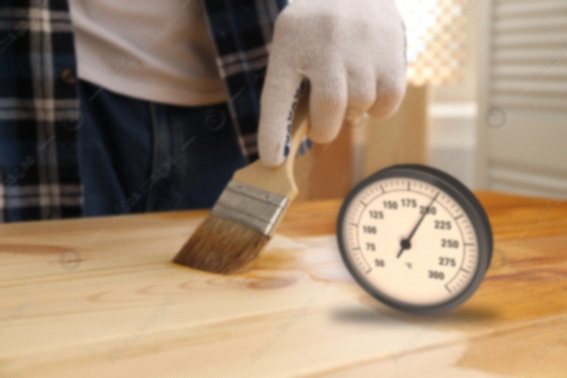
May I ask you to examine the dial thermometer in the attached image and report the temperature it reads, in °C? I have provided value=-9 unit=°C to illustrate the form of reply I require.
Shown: value=200 unit=°C
